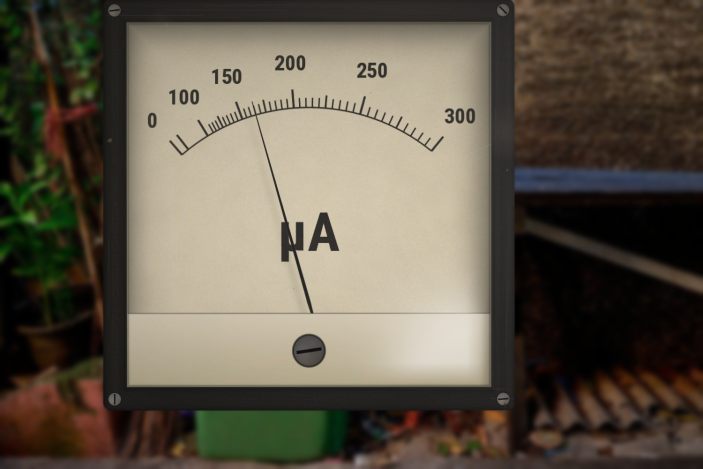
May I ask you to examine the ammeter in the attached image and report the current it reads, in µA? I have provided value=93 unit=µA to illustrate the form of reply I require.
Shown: value=165 unit=µA
